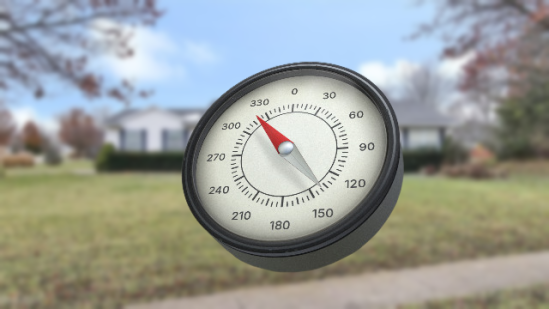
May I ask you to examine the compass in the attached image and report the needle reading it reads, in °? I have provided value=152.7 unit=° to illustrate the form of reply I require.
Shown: value=320 unit=°
